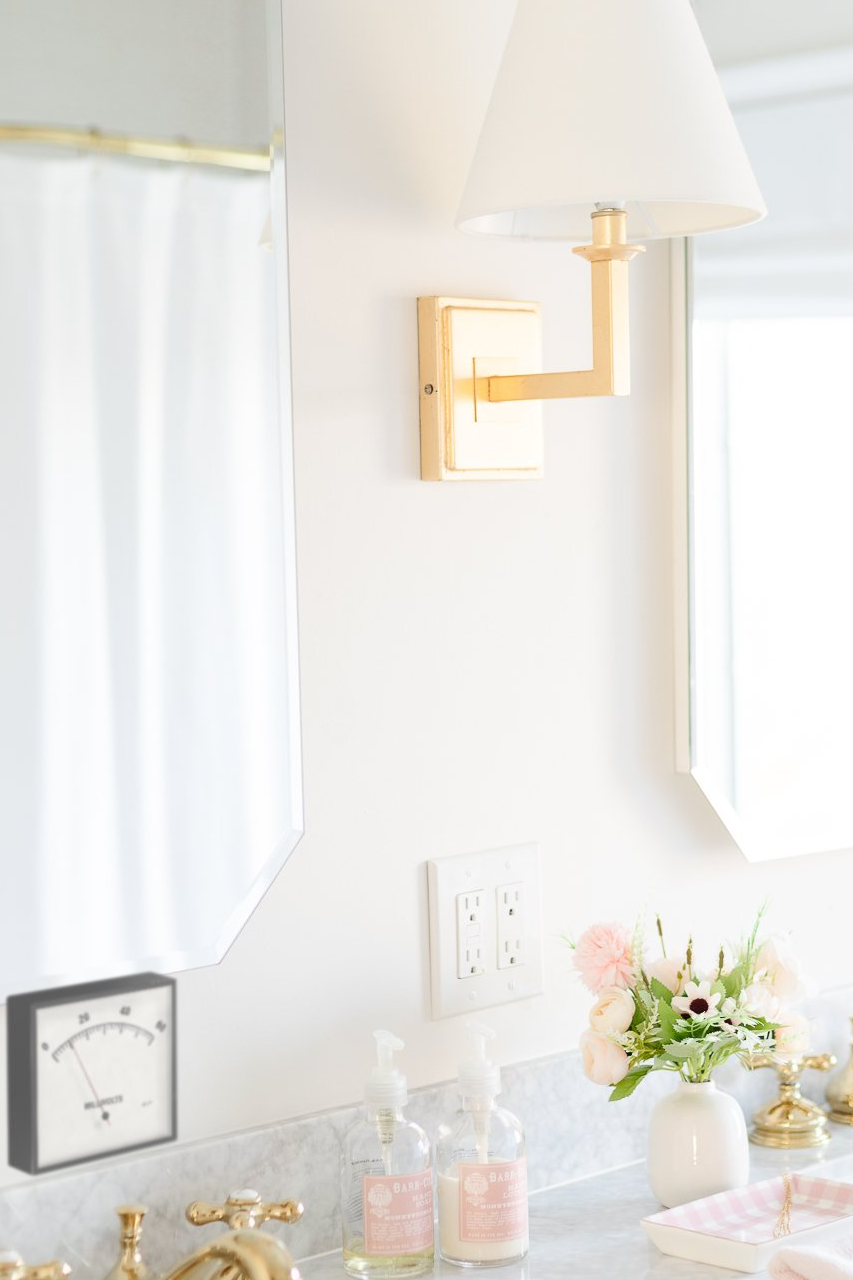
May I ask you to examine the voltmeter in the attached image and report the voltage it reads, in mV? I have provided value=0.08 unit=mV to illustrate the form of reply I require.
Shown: value=10 unit=mV
